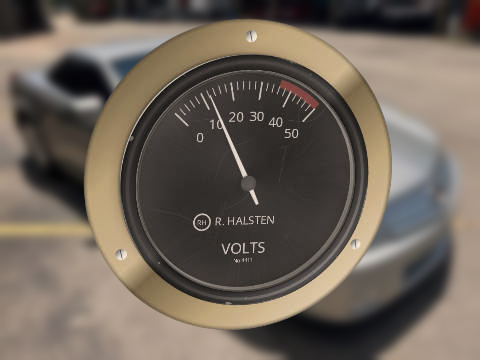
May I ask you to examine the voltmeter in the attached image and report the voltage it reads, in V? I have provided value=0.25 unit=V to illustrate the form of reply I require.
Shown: value=12 unit=V
